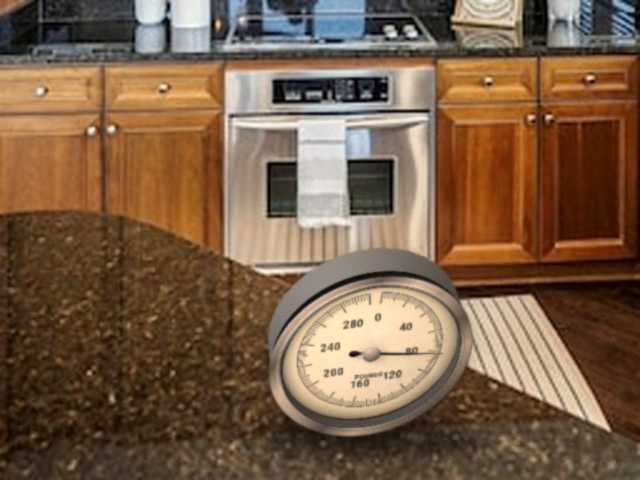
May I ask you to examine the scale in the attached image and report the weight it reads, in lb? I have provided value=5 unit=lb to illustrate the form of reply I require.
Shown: value=80 unit=lb
